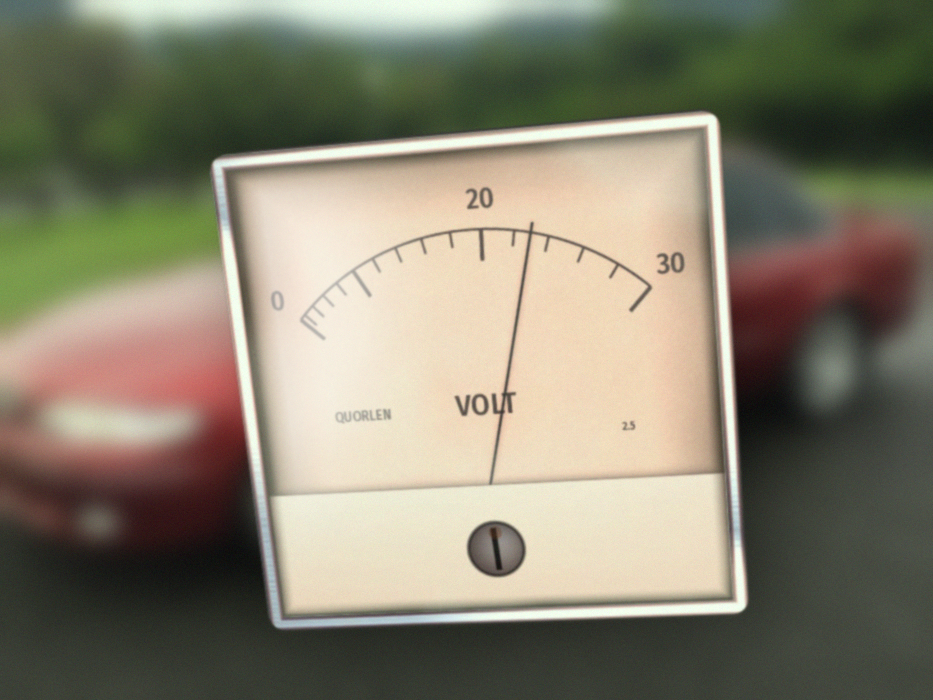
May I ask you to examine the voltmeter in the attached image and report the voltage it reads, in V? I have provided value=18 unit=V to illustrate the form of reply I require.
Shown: value=23 unit=V
